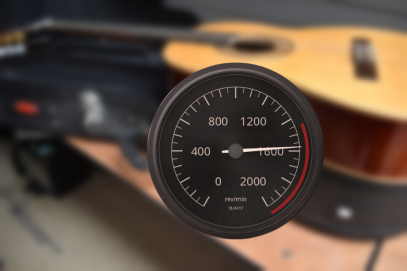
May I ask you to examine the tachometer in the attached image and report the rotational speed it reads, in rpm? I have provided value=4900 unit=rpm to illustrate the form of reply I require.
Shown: value=1575 unit=rpm
